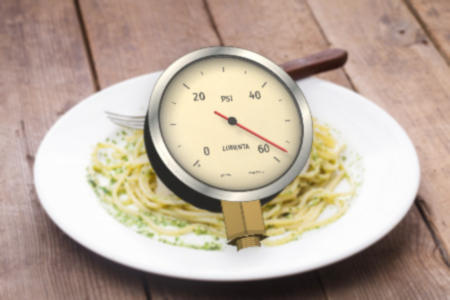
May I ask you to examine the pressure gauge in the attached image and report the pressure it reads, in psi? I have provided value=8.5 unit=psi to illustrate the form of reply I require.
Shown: value=57.5 unit=psi
